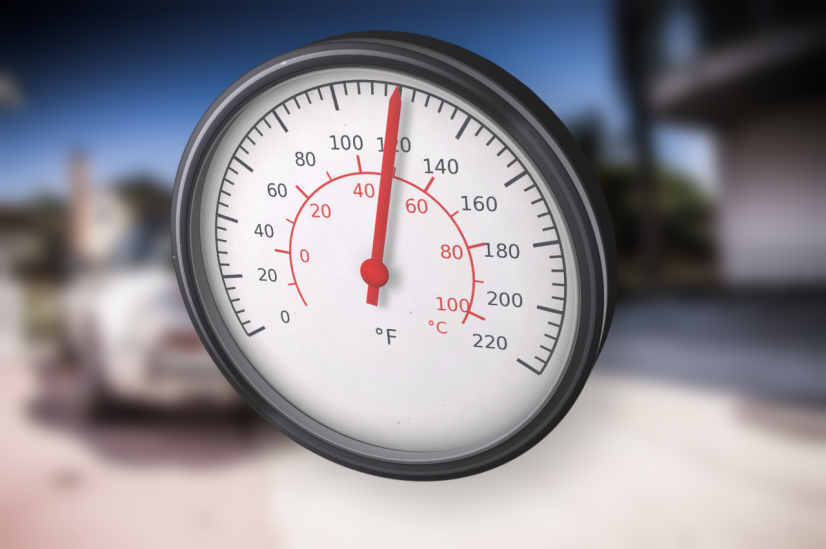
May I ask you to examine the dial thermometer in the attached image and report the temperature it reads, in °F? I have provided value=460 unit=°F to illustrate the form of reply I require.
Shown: value=120 unit=°F
